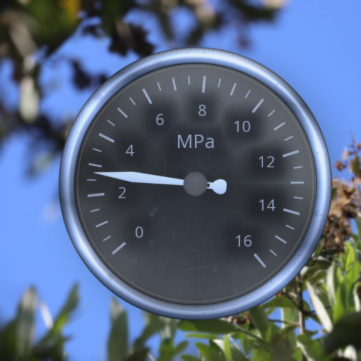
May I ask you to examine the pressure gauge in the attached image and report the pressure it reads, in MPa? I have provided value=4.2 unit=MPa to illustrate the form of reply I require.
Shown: value=2.75 unit=MPa
